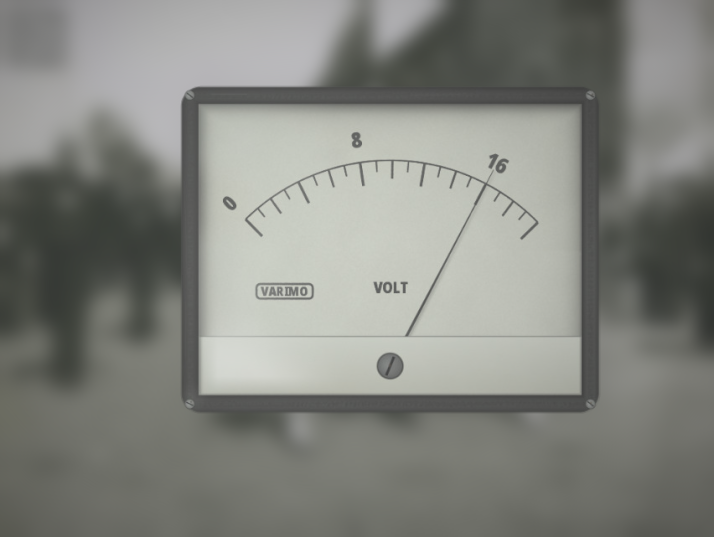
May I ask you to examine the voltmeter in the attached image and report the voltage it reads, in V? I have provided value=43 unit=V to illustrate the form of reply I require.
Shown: value=16 unit=V
